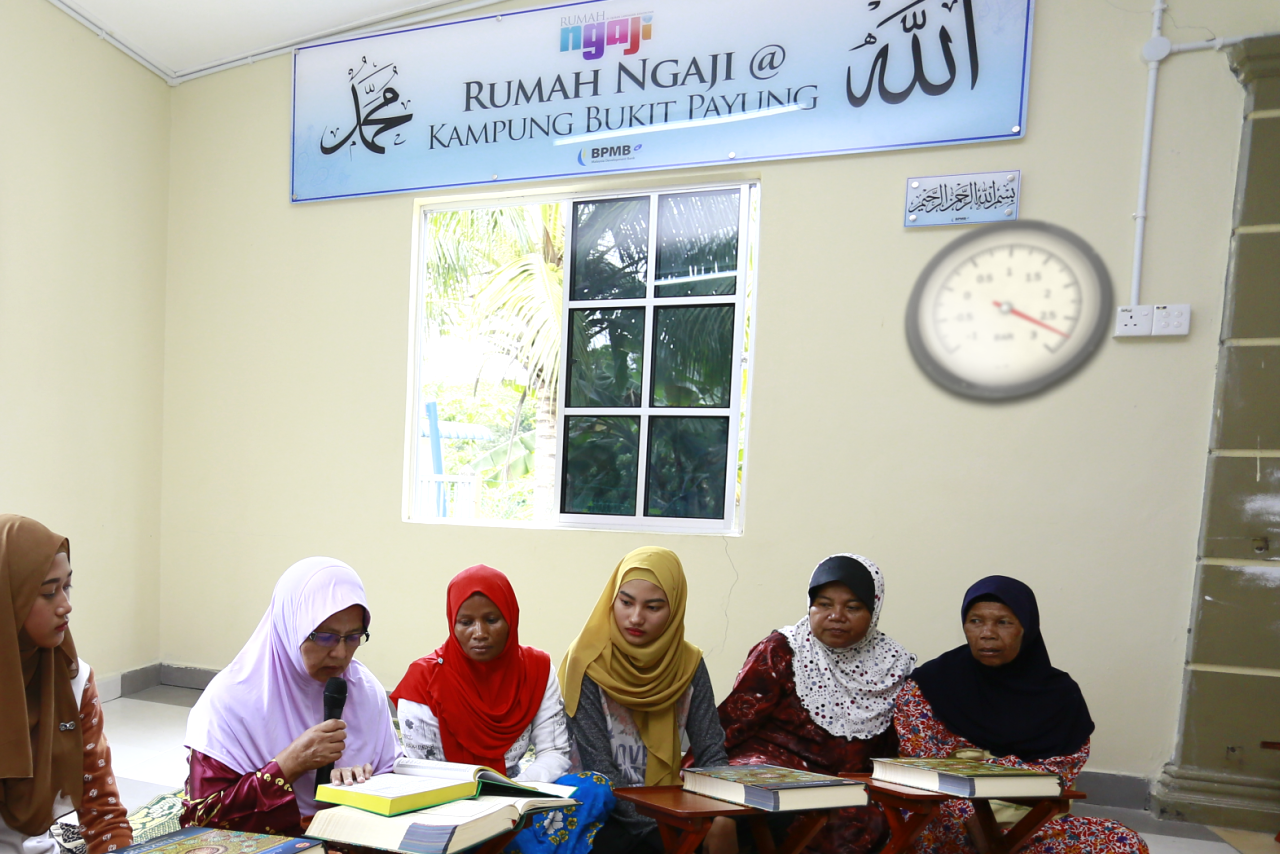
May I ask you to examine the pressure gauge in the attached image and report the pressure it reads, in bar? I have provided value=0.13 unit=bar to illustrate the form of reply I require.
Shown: value=2.75 unit=bar
